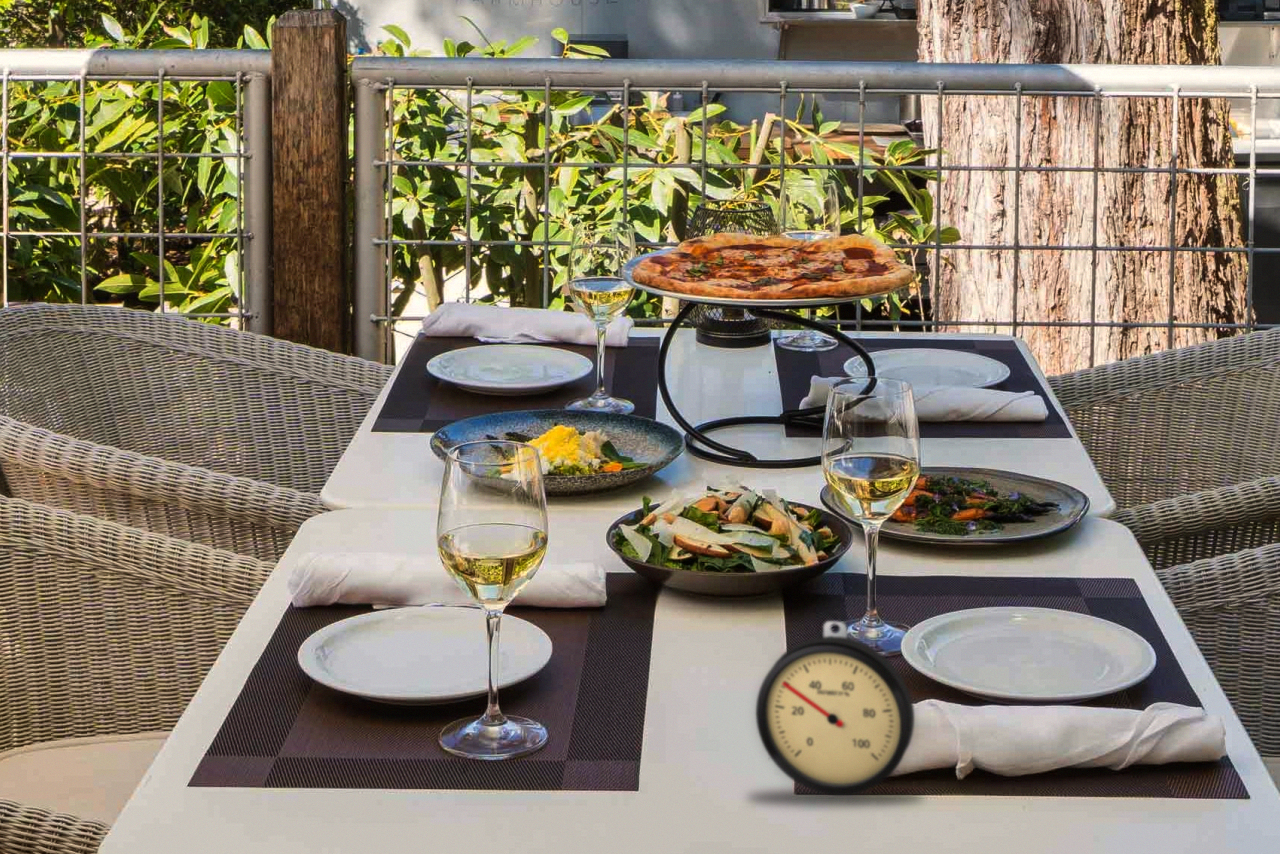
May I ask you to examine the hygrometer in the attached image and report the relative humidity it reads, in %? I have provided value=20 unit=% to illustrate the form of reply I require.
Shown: value=30 unit=%
